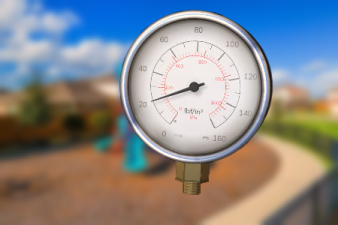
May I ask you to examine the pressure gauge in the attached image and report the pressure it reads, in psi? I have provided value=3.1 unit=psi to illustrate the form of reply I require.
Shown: value=20 unit=psi
